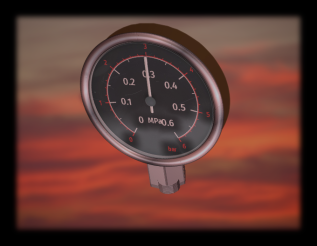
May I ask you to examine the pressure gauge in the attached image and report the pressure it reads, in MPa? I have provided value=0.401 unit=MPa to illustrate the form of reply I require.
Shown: value=0.3 unit=MPa
